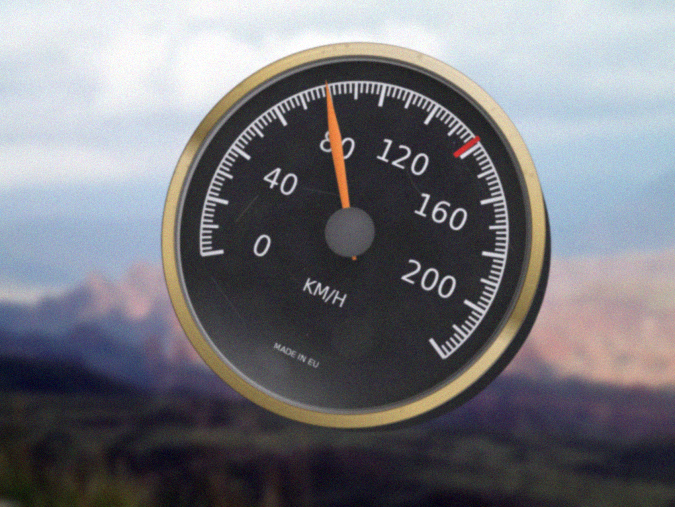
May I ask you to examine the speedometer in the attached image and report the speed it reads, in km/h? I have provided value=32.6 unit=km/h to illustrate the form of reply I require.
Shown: value=80 unit=km/h
